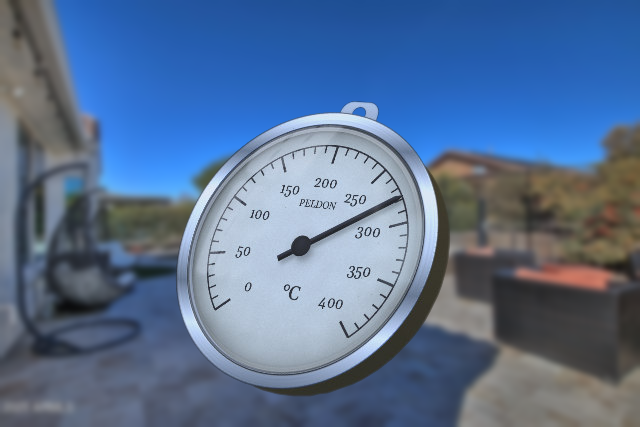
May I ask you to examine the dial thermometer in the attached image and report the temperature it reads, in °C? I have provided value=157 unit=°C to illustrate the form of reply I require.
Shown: value=280 unit=°C
